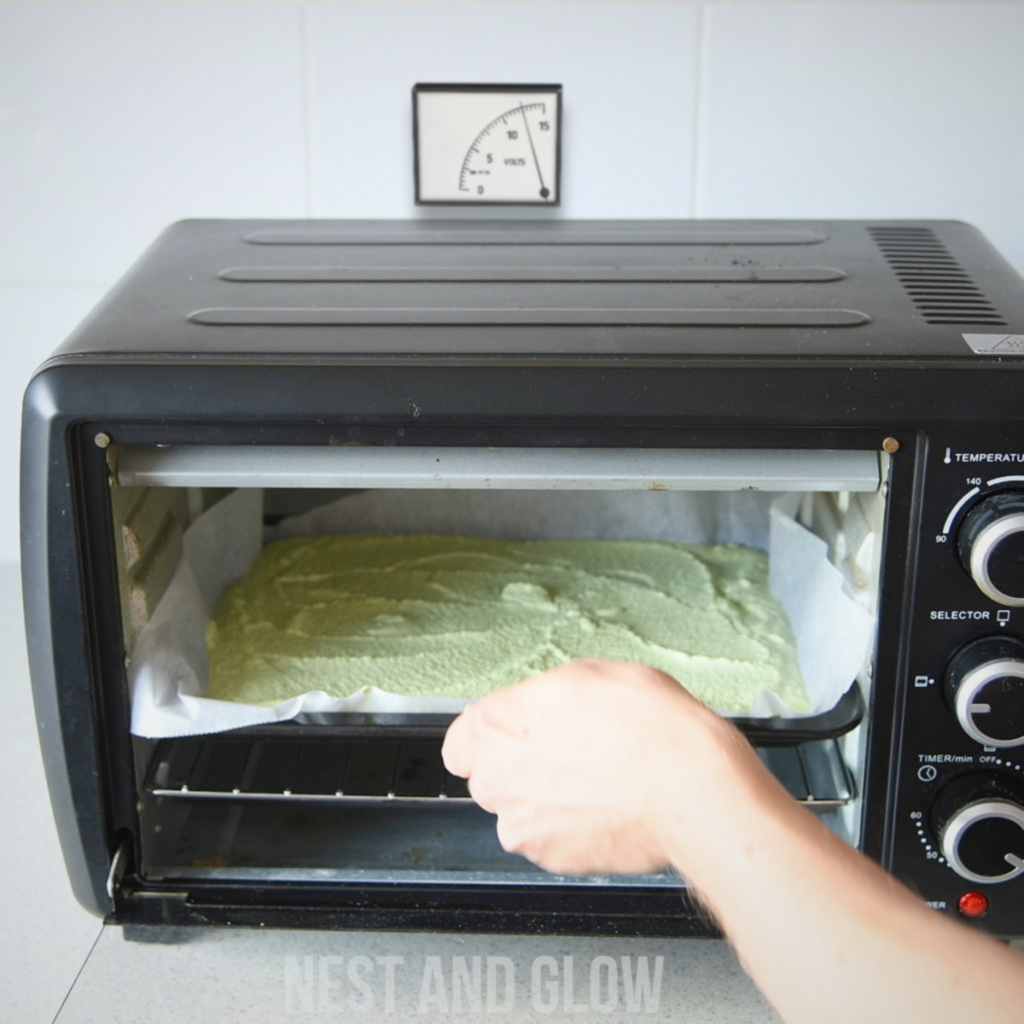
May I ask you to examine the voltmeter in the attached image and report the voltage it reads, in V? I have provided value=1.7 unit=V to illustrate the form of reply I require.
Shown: value=12.5 unit=V
